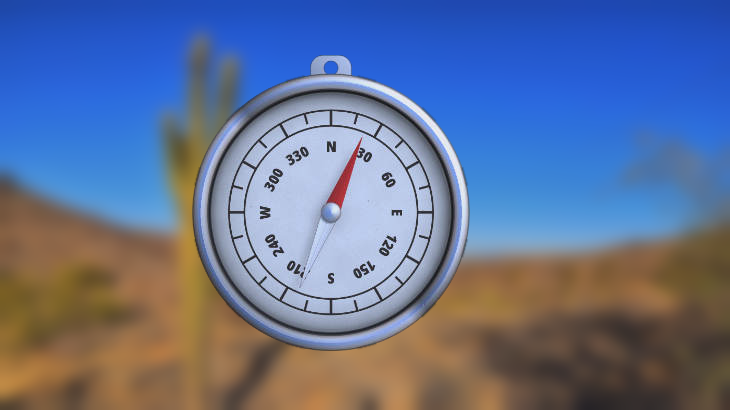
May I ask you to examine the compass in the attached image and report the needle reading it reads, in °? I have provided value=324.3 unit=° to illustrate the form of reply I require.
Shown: value=22.5 unit=°
